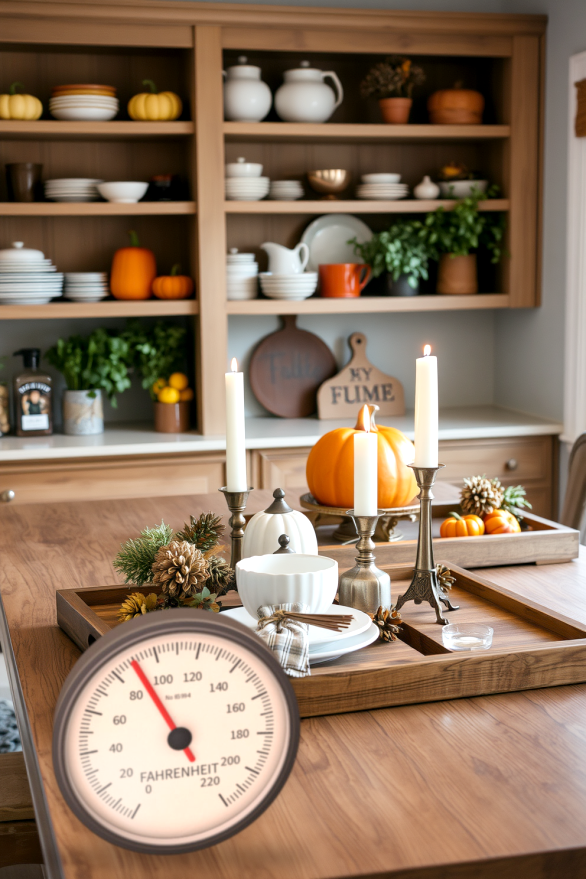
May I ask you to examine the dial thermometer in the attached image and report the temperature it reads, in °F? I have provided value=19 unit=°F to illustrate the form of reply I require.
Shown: value=90 unit=°F
